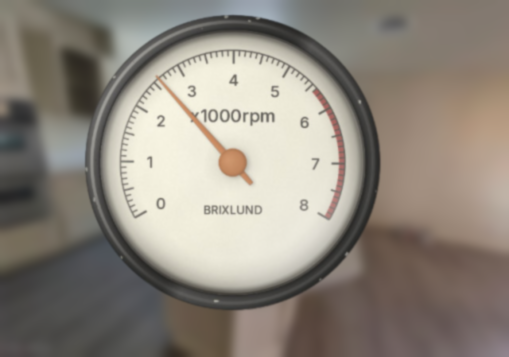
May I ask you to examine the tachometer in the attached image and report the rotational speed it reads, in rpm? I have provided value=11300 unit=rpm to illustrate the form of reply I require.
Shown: value=2600 unit=rpm
